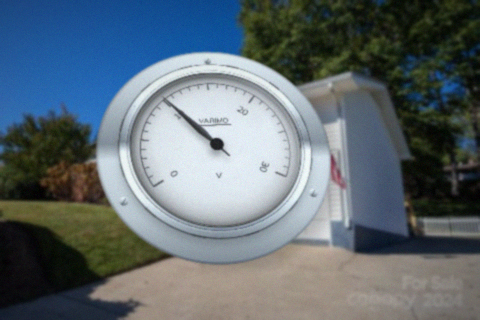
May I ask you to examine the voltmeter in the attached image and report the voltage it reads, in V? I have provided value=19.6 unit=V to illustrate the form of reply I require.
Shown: value=10 unit=V
